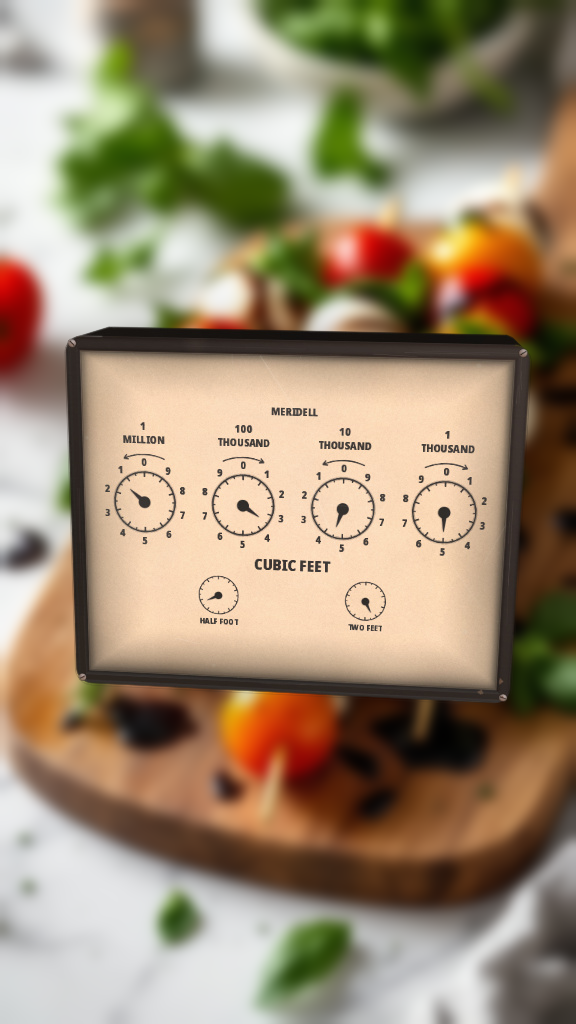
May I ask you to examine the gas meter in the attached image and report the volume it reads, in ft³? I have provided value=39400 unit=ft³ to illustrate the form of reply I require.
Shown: value=134500 unit=ft³
